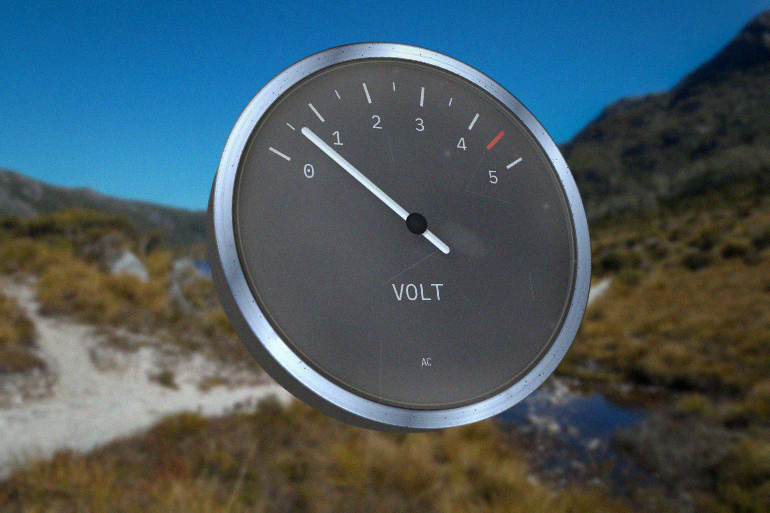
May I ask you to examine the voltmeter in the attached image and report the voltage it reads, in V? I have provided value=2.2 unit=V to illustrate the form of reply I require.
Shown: value=0.5 unit=V
